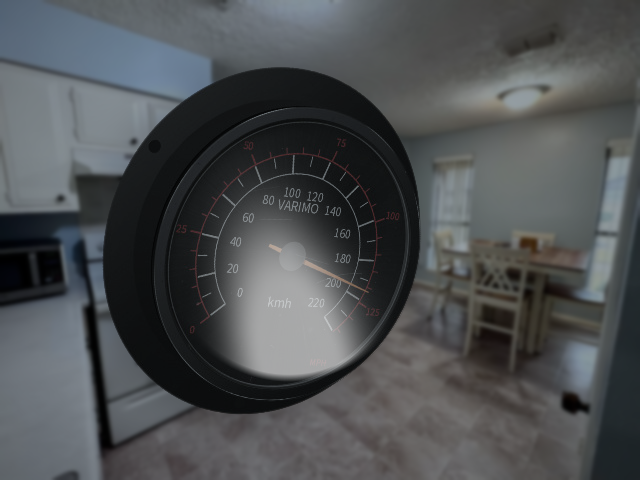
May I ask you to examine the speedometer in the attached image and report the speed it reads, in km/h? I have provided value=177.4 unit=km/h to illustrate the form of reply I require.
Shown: value=195 unit=km/h
